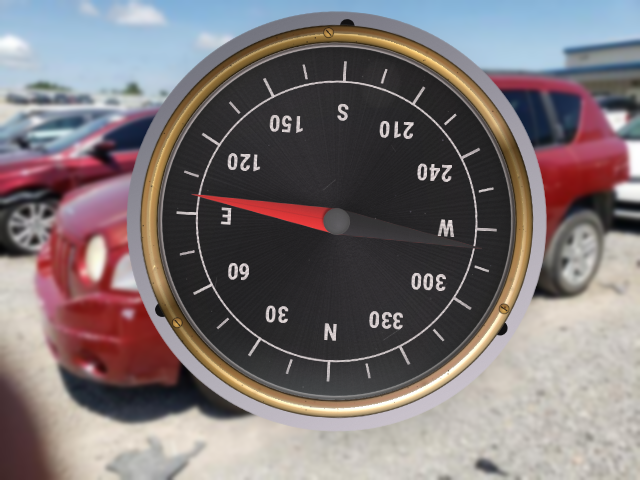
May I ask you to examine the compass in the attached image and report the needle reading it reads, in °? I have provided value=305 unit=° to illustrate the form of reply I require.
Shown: value=97.5 unit=°
